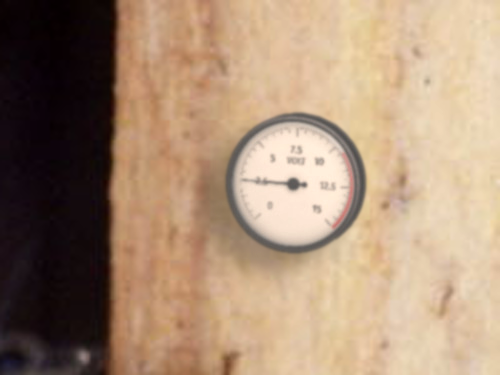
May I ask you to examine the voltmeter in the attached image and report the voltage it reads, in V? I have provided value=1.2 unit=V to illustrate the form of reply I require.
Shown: value=2.5 unit=V
